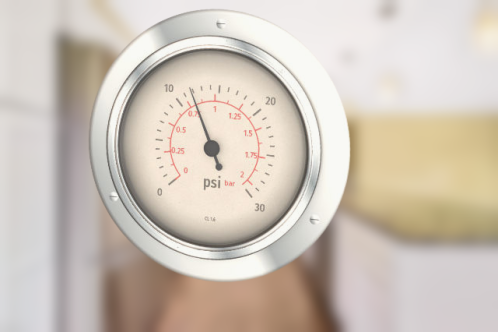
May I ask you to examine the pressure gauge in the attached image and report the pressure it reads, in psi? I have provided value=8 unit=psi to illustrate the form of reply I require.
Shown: value=12 unit=psi
